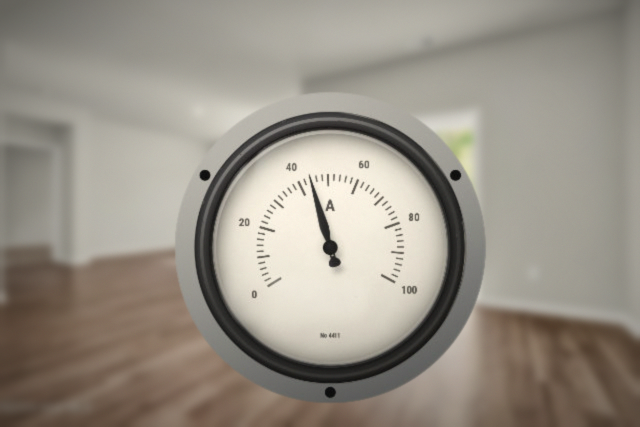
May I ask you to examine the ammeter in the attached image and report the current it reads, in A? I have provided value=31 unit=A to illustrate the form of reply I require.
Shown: value=44 unit=A
